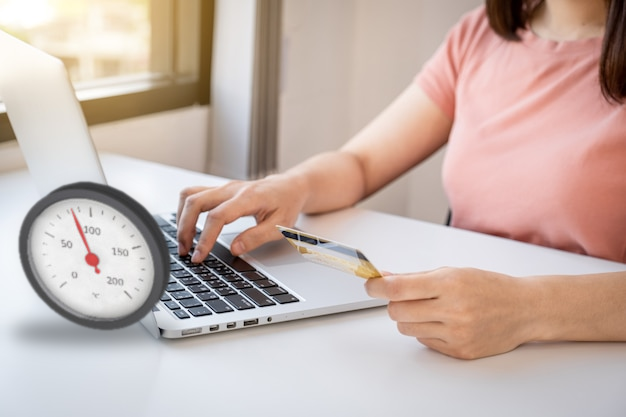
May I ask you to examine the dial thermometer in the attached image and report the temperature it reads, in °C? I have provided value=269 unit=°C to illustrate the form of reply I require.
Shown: value=85 unit=°C
